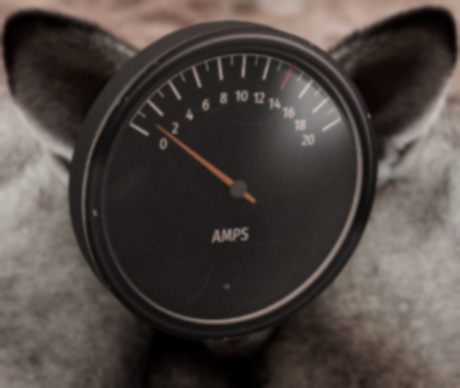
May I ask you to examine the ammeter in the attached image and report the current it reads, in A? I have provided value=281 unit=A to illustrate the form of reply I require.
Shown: value=1 unit=A
